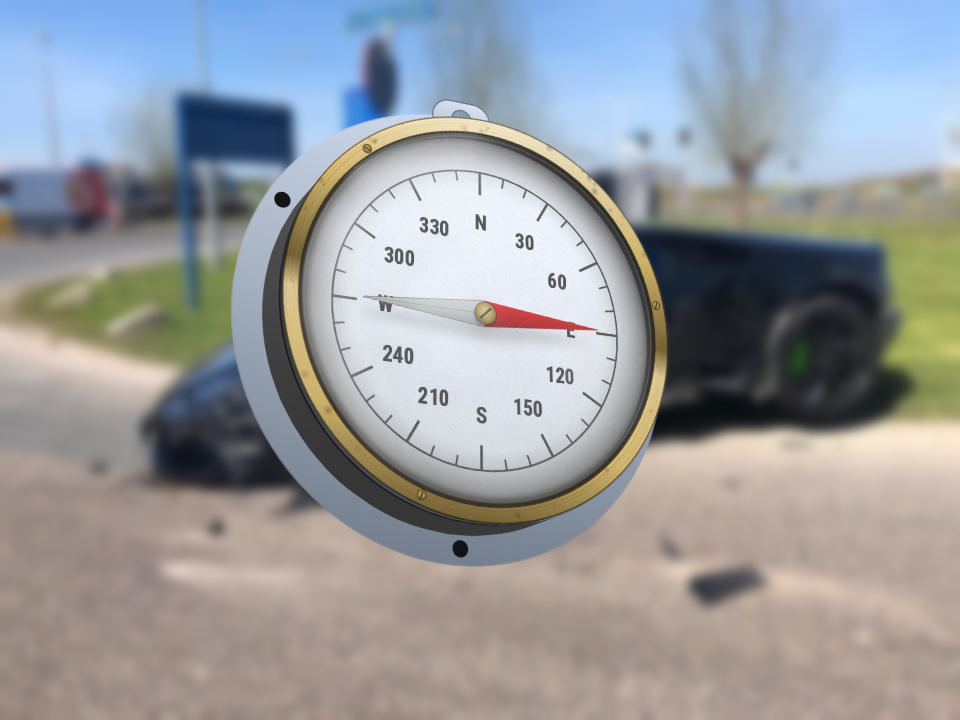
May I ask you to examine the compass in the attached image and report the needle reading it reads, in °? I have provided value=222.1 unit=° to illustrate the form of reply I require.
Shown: value=90 unit=°
